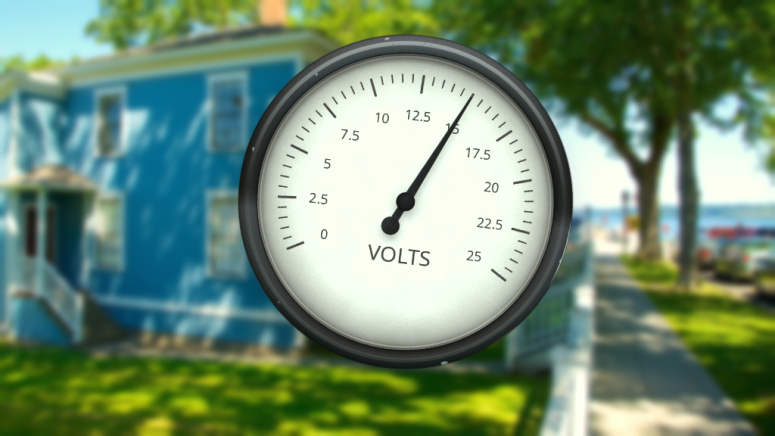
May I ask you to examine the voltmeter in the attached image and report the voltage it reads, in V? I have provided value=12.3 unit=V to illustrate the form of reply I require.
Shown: value=15 unit=V
